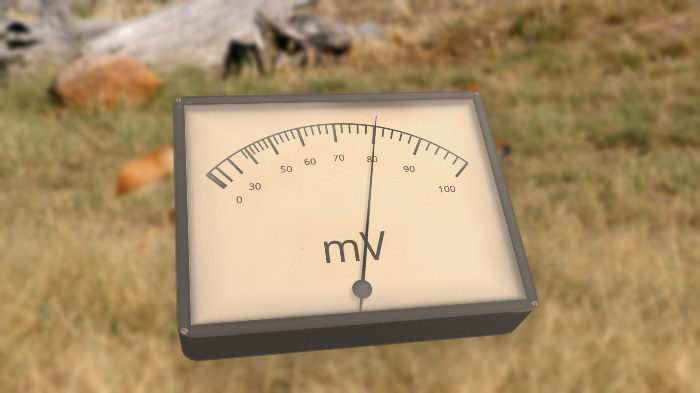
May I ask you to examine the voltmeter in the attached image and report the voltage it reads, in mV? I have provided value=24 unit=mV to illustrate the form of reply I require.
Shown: value=80 unit=mV
